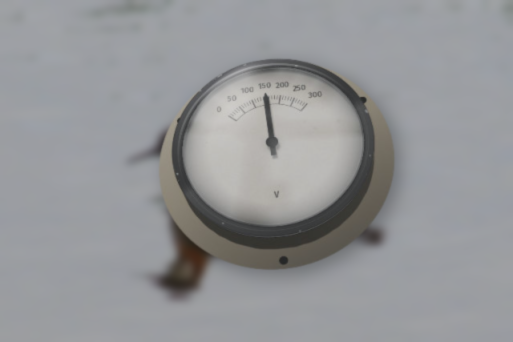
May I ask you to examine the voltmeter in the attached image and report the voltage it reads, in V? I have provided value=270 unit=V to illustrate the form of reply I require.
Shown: value=150 unit=V
